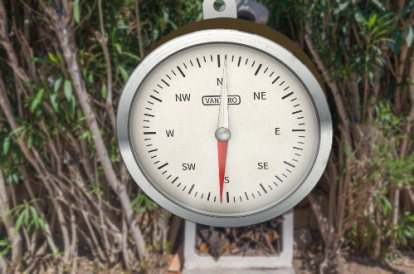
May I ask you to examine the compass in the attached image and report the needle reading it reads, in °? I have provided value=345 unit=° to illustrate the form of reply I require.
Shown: value=185 unit=°
